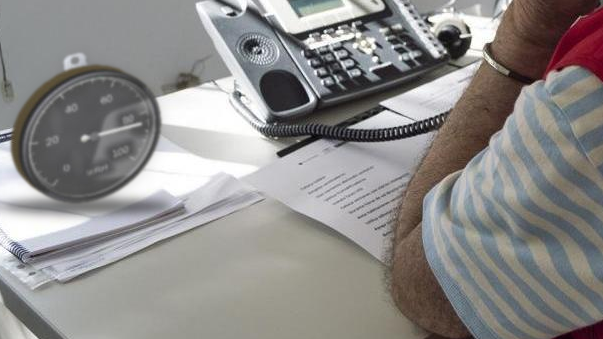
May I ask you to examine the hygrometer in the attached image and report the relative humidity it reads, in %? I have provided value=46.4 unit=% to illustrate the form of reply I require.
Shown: value=84 unit=%
